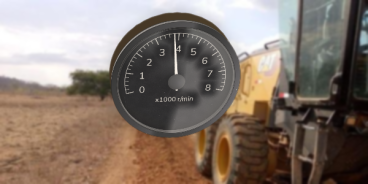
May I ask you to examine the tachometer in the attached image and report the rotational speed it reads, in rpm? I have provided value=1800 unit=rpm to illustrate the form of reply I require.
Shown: value=3800 unit=rpm
